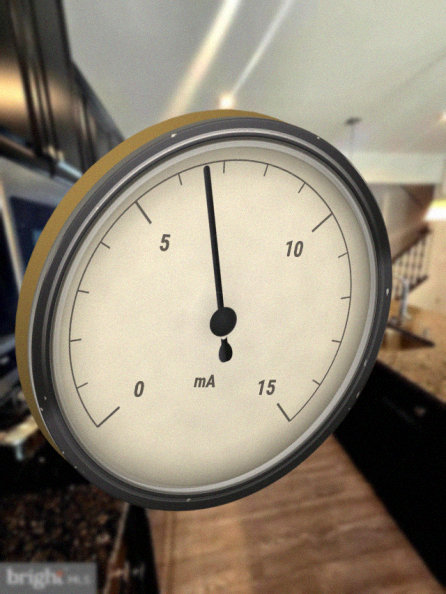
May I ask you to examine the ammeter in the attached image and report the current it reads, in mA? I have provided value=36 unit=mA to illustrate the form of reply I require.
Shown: value=6.5 unit=mA
